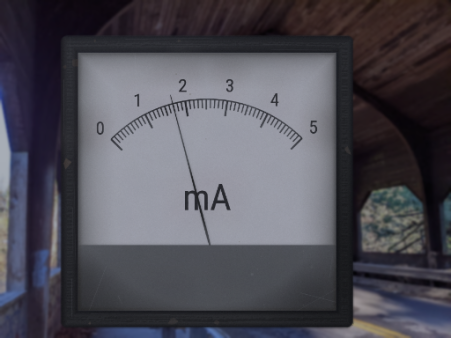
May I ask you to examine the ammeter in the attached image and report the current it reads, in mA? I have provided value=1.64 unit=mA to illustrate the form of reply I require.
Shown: value=1.7 unit=mA
